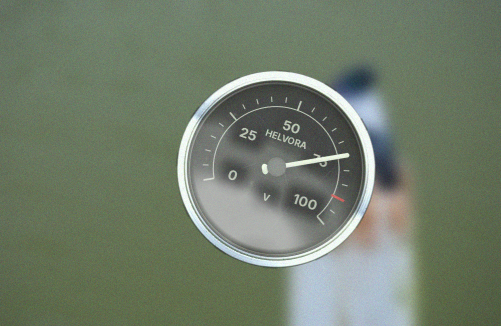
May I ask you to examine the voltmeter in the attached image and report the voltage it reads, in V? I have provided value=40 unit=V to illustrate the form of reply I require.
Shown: value=75 unit=V
